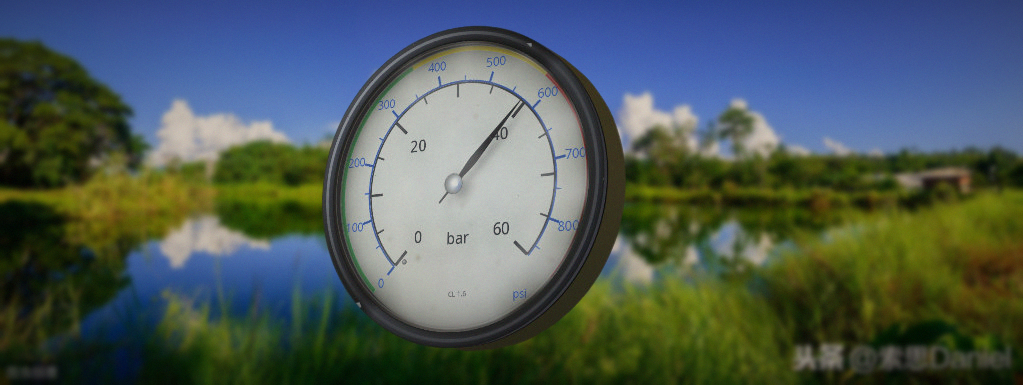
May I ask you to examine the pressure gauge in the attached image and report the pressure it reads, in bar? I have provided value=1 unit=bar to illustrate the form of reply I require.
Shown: value=40 unit=bar
